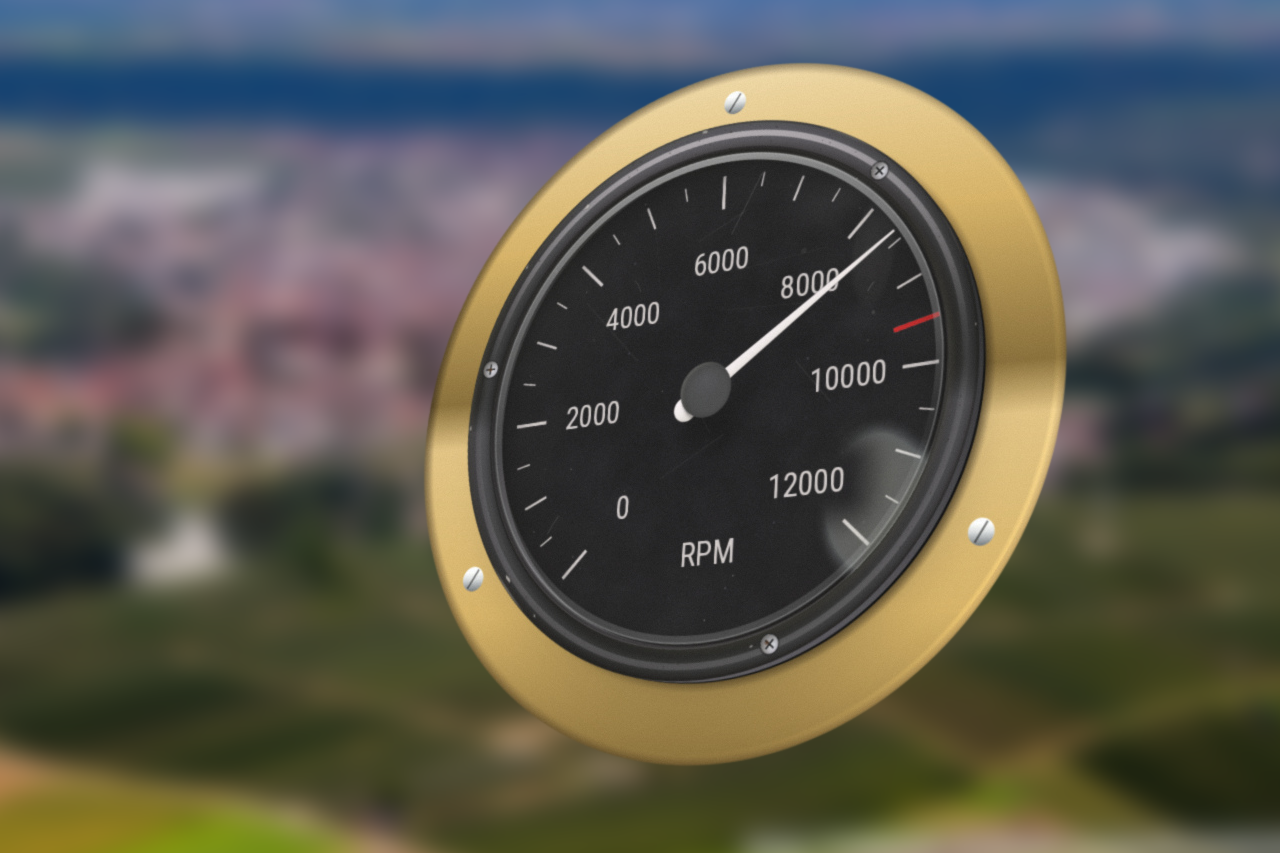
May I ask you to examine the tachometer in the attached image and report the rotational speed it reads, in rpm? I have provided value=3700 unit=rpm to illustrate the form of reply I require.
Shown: value=8500 unit=rpm
